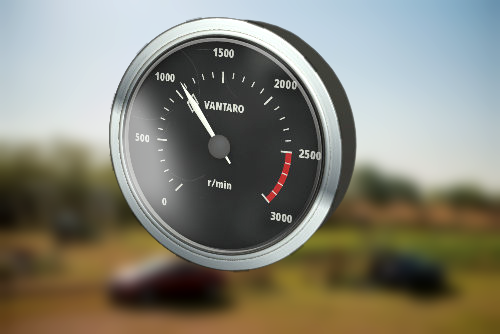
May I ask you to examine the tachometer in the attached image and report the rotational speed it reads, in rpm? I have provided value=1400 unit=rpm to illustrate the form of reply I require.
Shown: value=1100 unit=rpm
